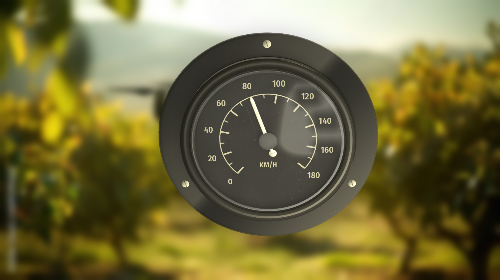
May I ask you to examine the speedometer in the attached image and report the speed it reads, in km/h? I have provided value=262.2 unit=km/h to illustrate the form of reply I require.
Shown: value=80 unit=km/h
